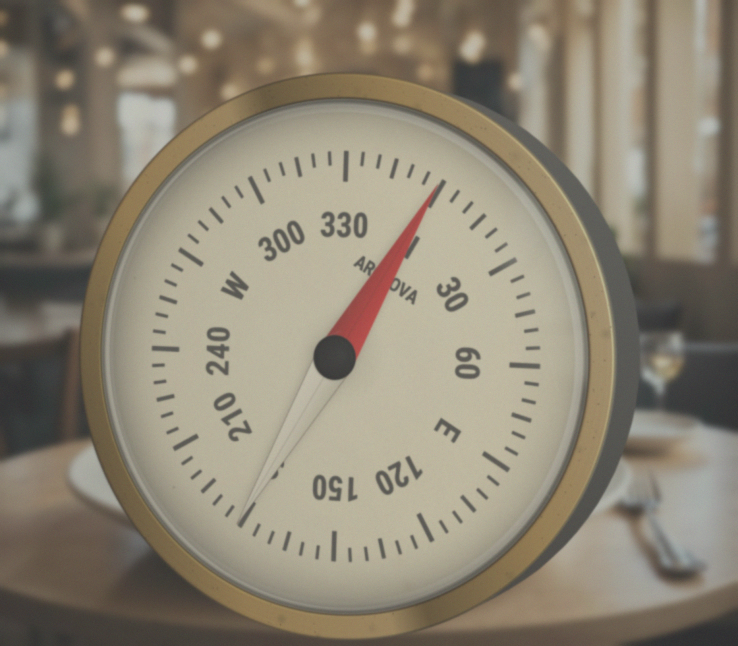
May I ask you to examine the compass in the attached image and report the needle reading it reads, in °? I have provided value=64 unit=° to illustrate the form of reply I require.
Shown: value=0 unit=°
